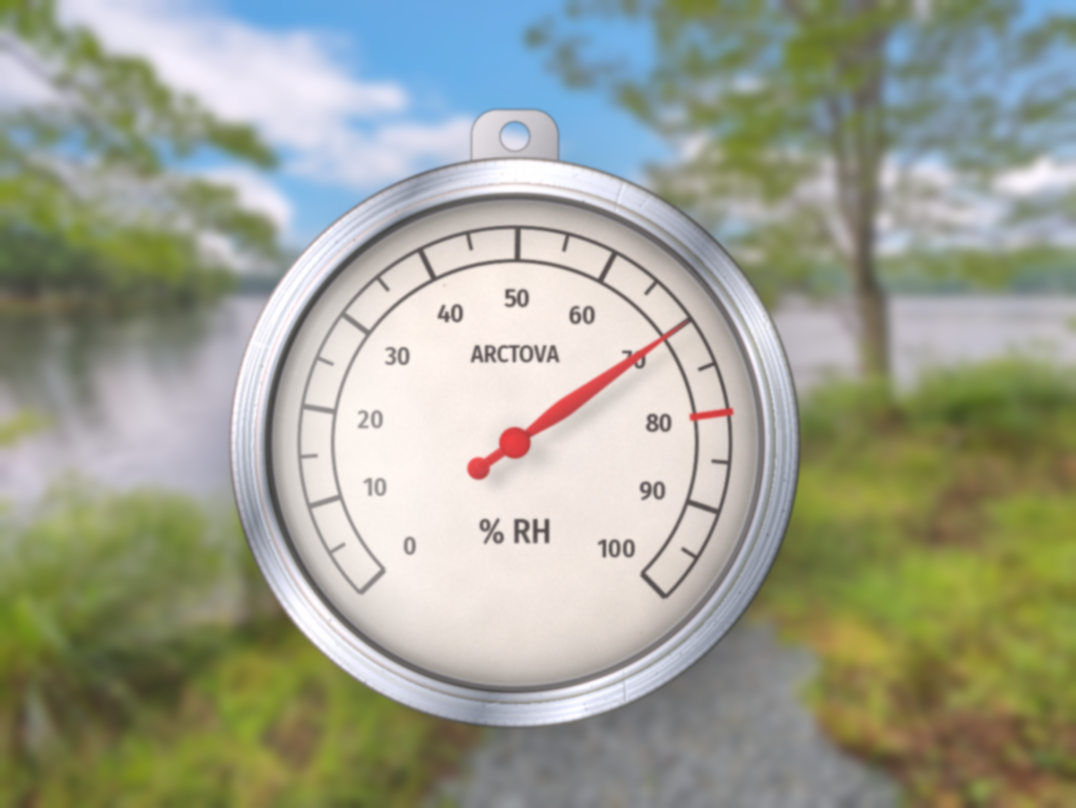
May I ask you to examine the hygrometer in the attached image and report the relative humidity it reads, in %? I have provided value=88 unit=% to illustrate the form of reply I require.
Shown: value=70 unit=%
